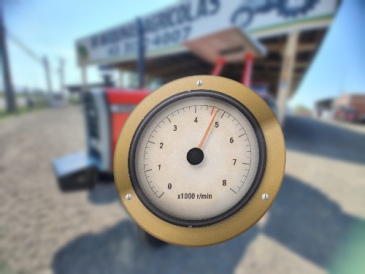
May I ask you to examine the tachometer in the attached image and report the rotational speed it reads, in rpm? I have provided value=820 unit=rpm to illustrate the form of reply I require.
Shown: value=4800 unit=rpm
